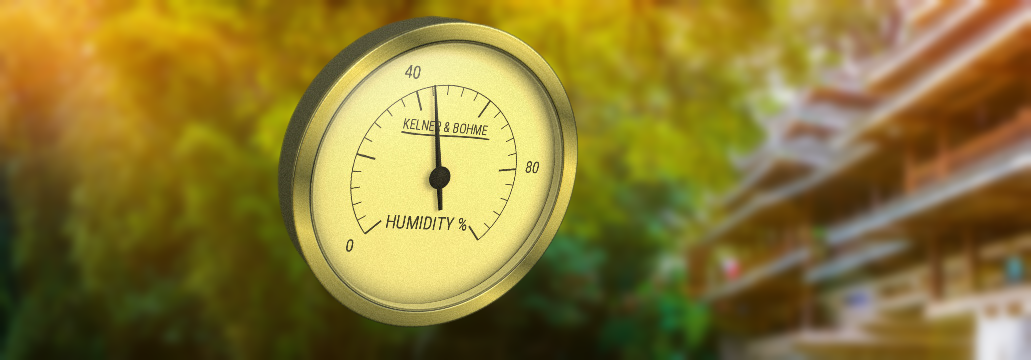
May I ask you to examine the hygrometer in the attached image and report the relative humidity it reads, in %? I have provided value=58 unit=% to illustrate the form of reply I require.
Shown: value=44 unit=%
